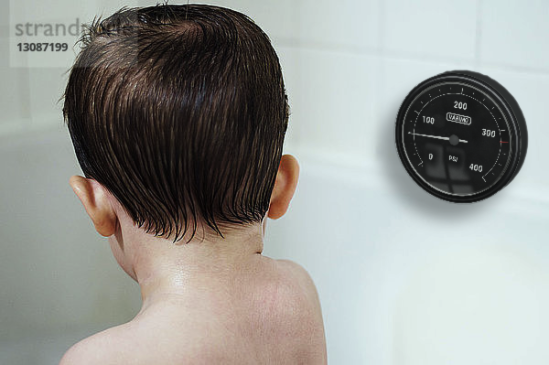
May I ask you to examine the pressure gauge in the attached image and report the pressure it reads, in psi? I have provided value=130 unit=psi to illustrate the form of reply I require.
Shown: value=60 unit=psi
